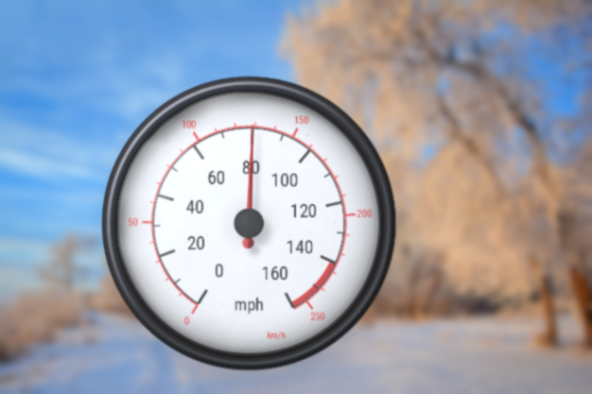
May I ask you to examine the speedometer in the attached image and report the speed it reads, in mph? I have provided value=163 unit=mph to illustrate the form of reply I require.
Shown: value=80 unit=mph
